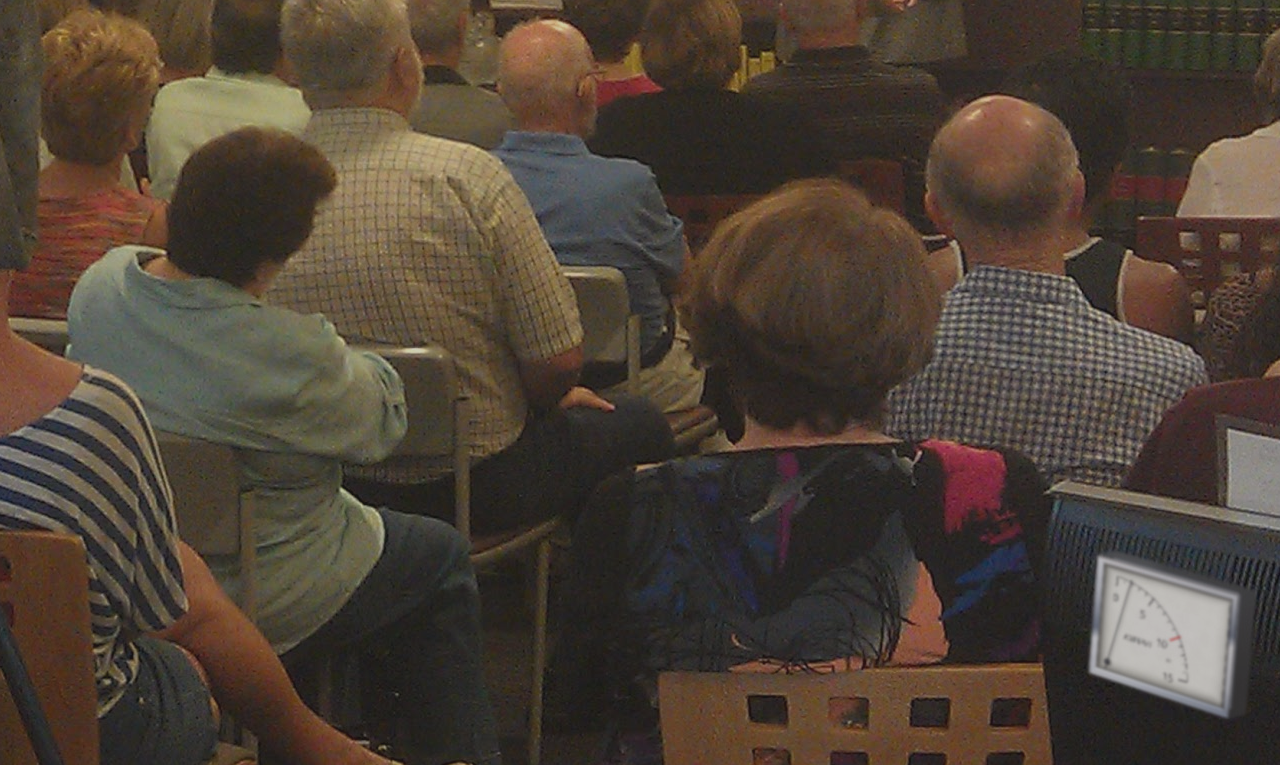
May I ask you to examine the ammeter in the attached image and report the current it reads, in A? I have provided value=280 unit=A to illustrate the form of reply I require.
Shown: value=2 unit=A
